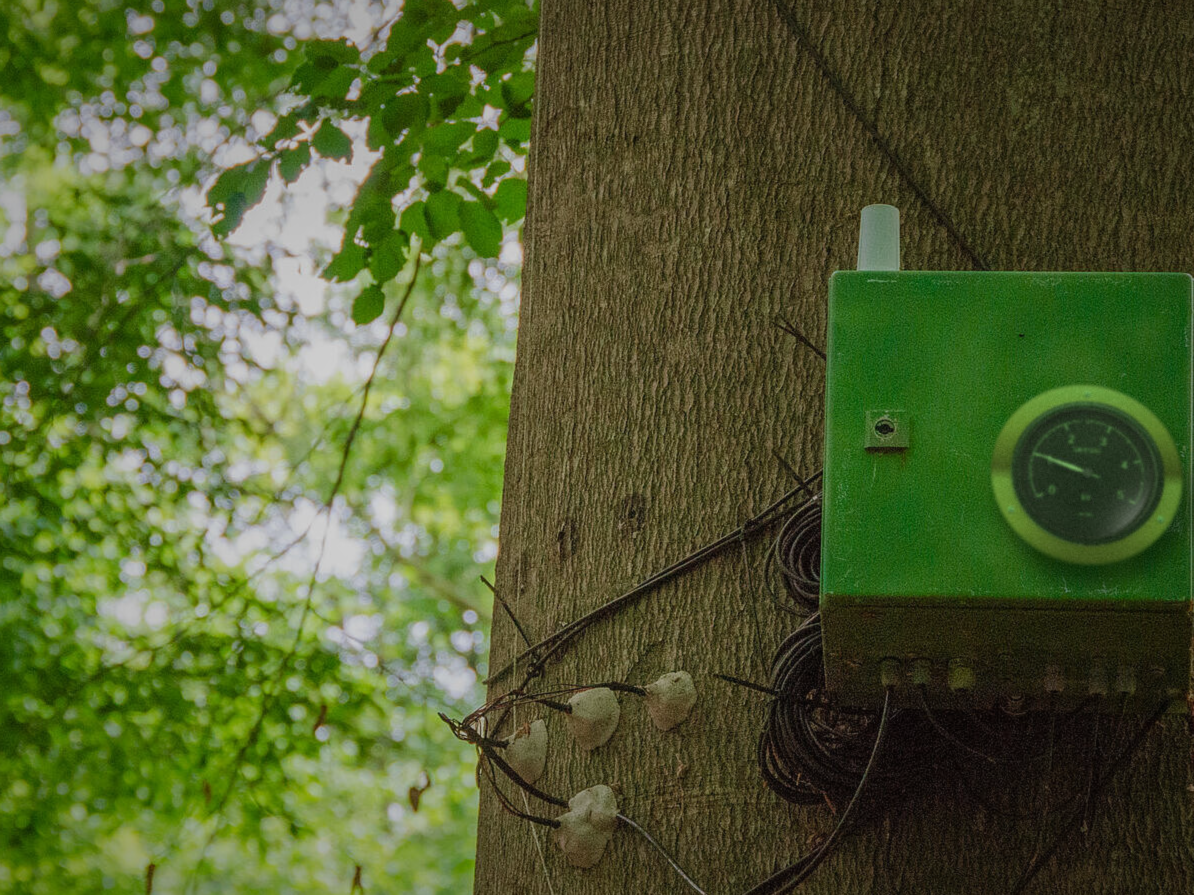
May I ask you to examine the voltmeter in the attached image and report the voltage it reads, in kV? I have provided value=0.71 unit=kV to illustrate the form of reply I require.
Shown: value=1 unit=kV
